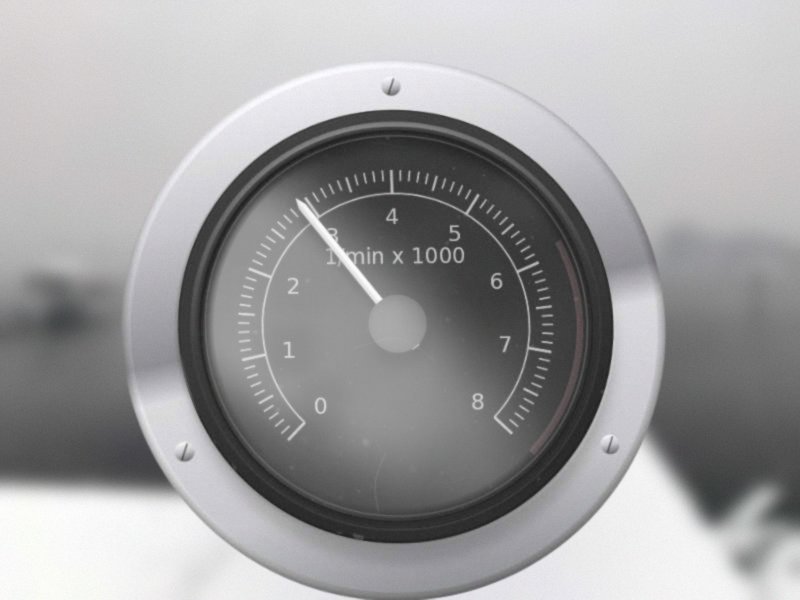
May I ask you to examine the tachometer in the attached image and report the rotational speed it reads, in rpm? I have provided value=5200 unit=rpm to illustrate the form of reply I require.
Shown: value=2900 unit=rpm
